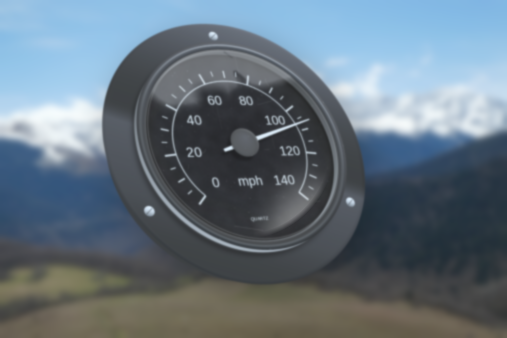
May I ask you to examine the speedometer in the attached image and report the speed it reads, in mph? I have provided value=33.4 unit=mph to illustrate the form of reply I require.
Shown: value=107.5 unit=mph
